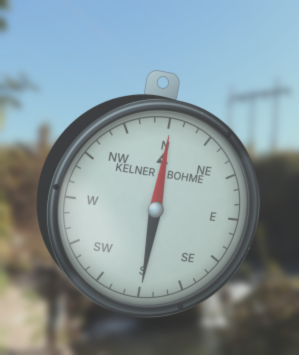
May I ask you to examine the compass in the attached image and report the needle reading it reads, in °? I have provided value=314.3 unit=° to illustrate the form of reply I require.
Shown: value=0 unit=°
